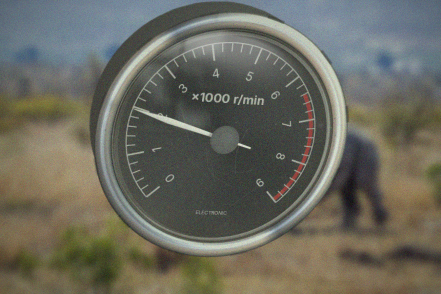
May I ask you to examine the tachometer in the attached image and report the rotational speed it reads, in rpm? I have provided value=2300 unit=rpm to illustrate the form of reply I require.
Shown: value=2000 unit=rpm
